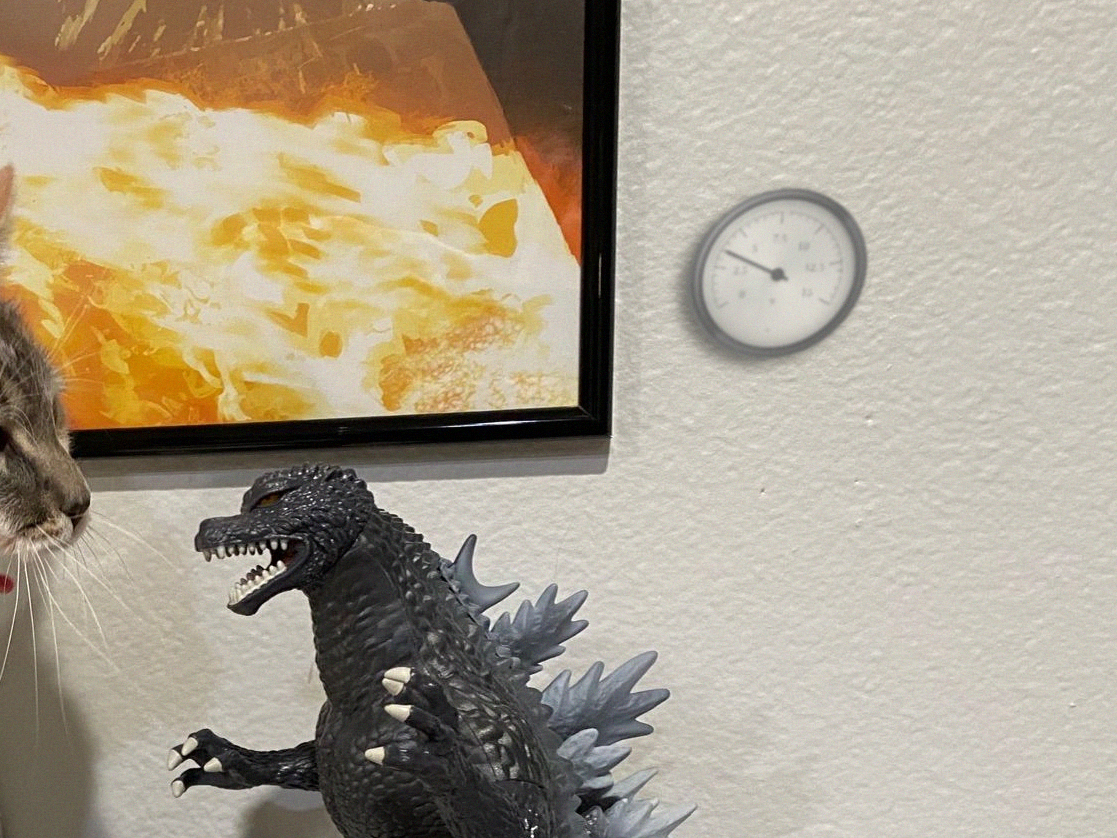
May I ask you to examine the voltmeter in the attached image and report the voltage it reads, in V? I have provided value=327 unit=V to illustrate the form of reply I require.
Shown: value=3.5 unit=V
